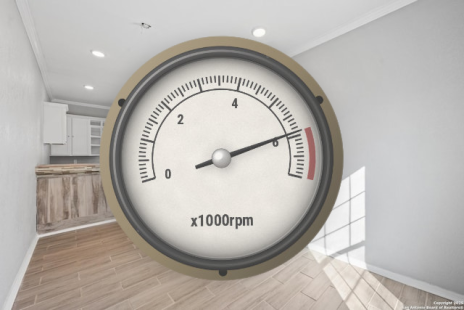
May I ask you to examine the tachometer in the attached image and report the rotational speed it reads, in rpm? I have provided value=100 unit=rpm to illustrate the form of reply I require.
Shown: value=5900 unit=rpm
